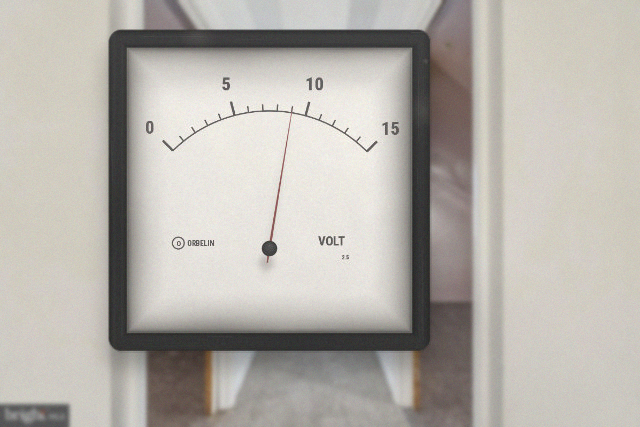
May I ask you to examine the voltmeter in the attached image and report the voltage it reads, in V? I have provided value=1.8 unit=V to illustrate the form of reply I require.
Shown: value=9 unit=V
